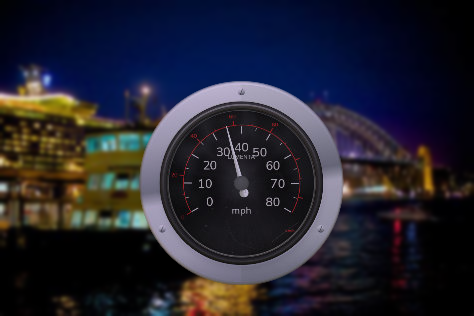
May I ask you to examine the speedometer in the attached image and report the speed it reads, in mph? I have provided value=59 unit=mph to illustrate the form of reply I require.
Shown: value=35 unit=mph
